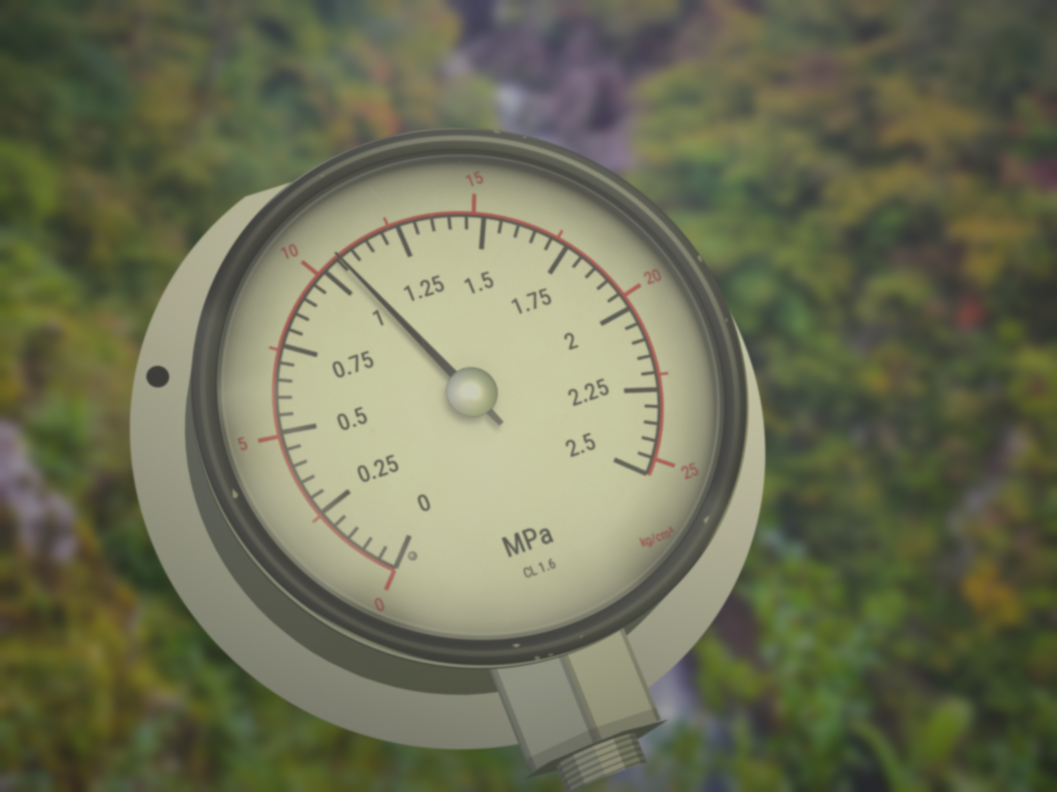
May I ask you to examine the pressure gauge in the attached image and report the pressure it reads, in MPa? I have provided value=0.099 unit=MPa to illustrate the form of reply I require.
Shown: value=1.05 unit=MPa
